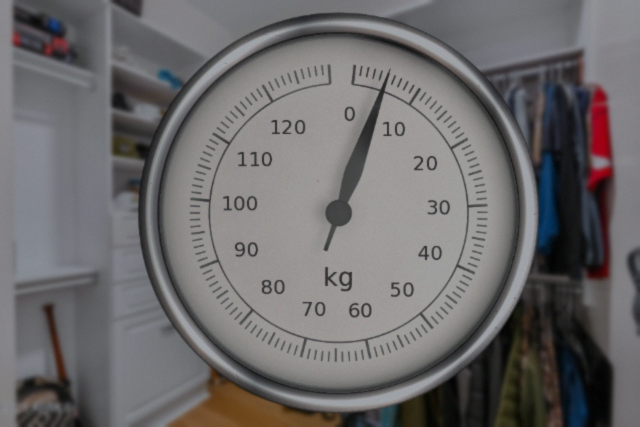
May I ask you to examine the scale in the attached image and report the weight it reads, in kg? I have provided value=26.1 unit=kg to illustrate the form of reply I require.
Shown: value=5 unit=kg
